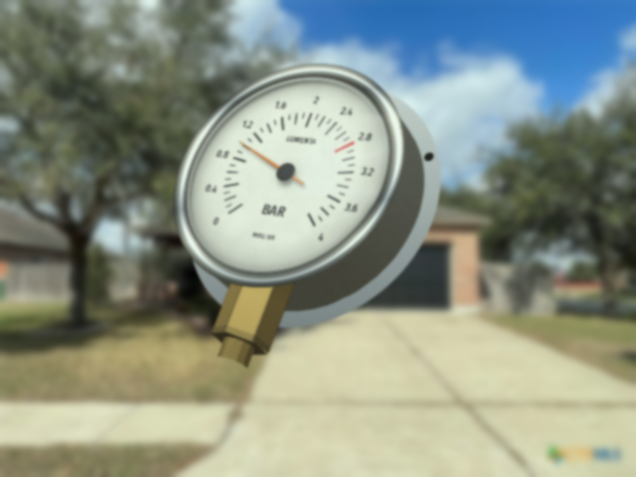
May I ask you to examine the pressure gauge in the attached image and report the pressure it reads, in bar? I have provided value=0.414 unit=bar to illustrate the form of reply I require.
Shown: value=1 unit=bar
